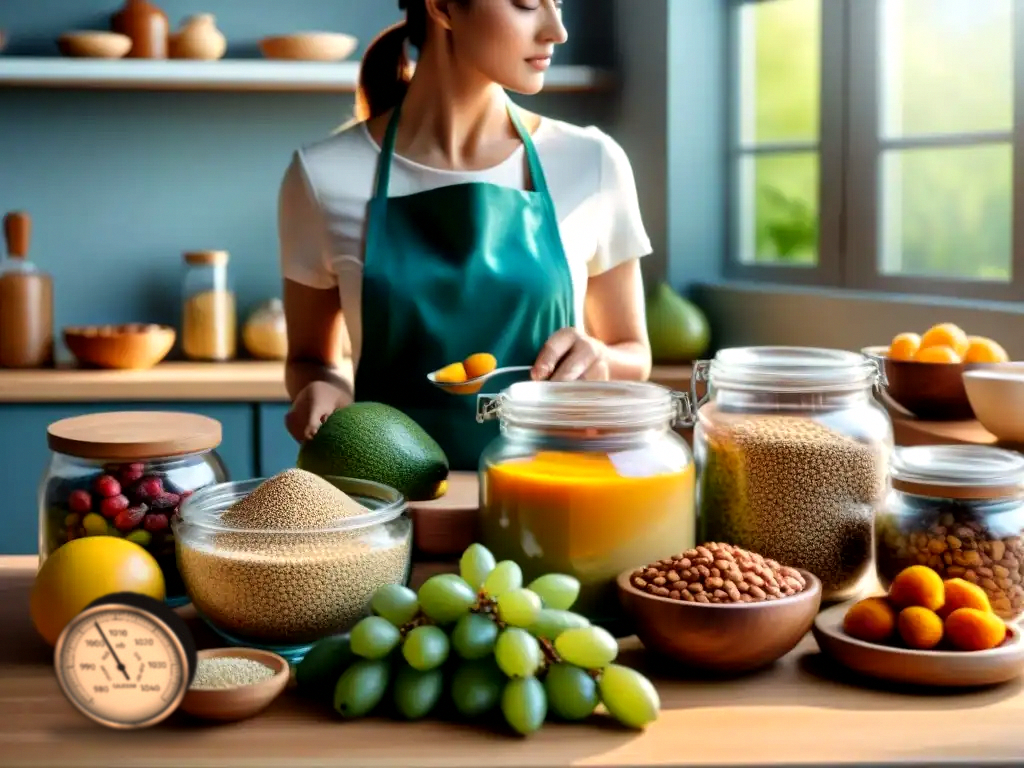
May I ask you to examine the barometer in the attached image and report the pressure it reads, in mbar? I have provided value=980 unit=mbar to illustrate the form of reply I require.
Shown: value=1005 unit=mbar
